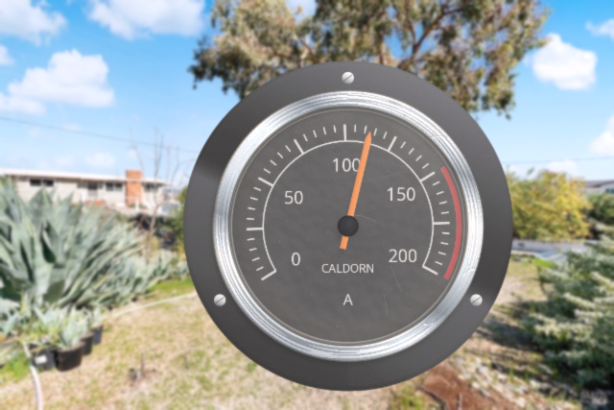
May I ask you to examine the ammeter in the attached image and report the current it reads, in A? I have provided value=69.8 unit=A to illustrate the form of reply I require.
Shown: value=112.5 unit=A
